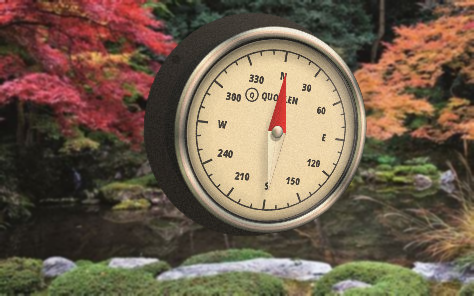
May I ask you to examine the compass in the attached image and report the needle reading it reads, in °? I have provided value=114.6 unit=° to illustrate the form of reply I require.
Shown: value=0 unit=°
